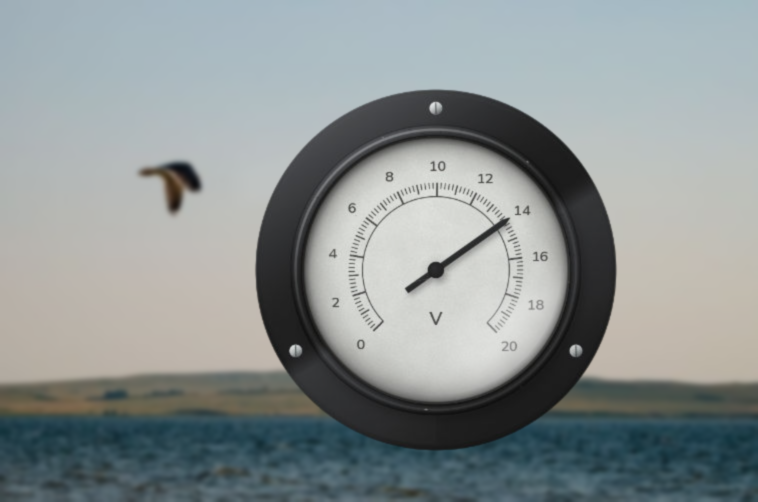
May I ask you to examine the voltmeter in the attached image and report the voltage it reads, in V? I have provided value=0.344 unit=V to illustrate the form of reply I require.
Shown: value=14 unit=V
